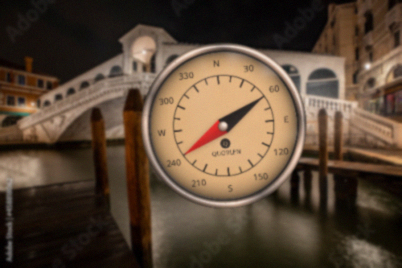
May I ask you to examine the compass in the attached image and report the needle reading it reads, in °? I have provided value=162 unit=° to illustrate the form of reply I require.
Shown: value=240 unit=°
